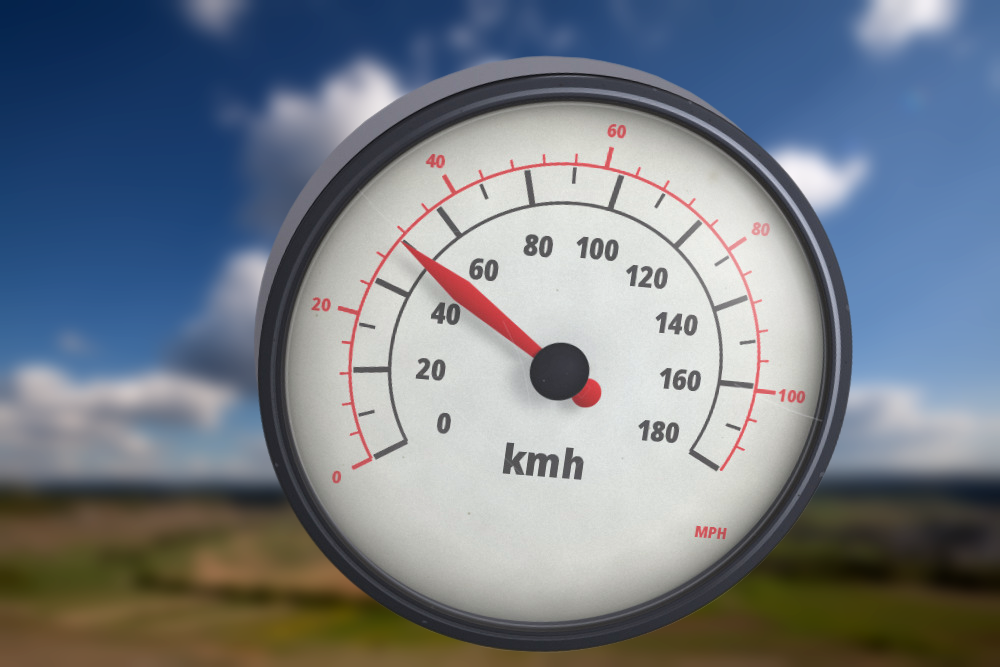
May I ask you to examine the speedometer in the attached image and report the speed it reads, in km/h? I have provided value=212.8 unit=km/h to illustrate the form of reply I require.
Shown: value=50 unit=km/h
